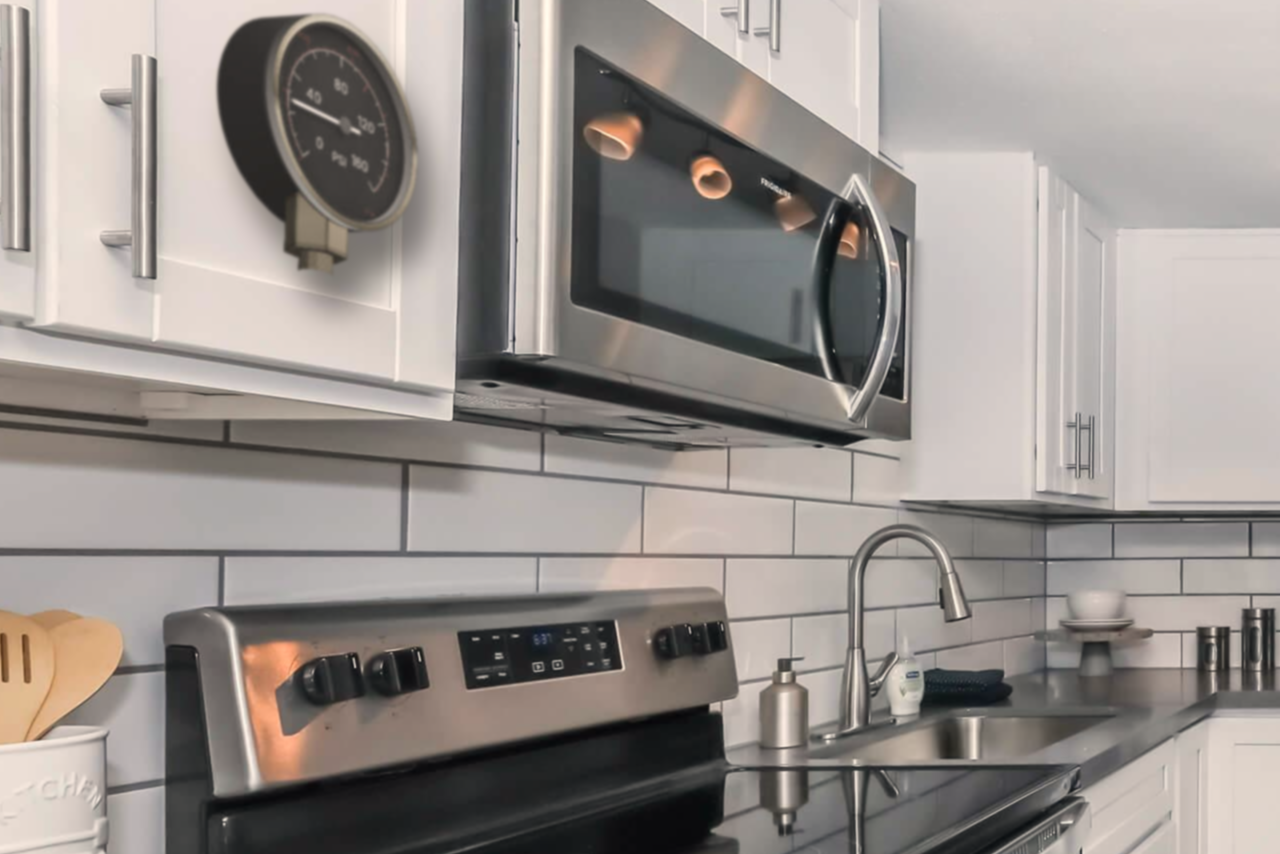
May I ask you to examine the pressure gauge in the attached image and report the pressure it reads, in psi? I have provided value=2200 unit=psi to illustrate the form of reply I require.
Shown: value=25 unit=psi
